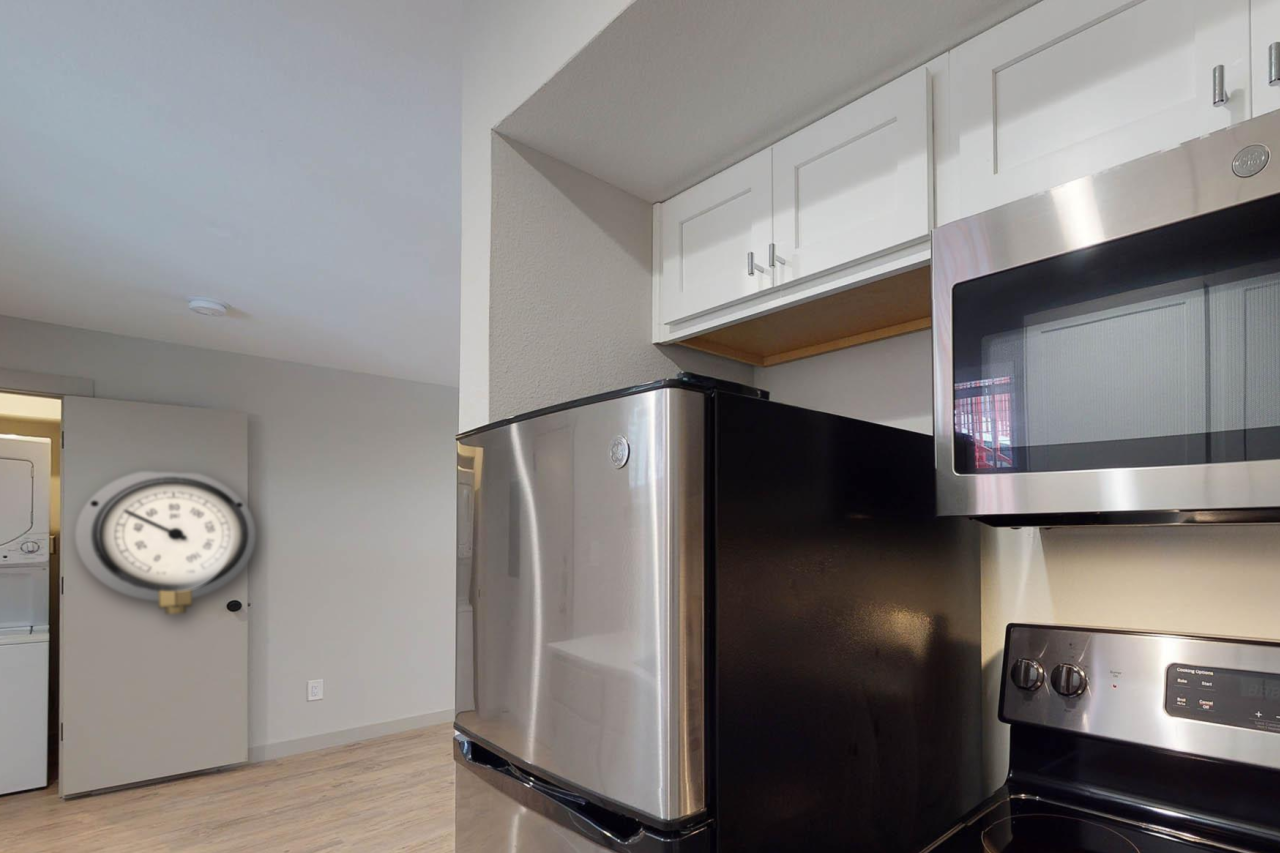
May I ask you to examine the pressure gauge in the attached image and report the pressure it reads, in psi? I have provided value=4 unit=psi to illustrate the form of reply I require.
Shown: value=50 unit=psi
